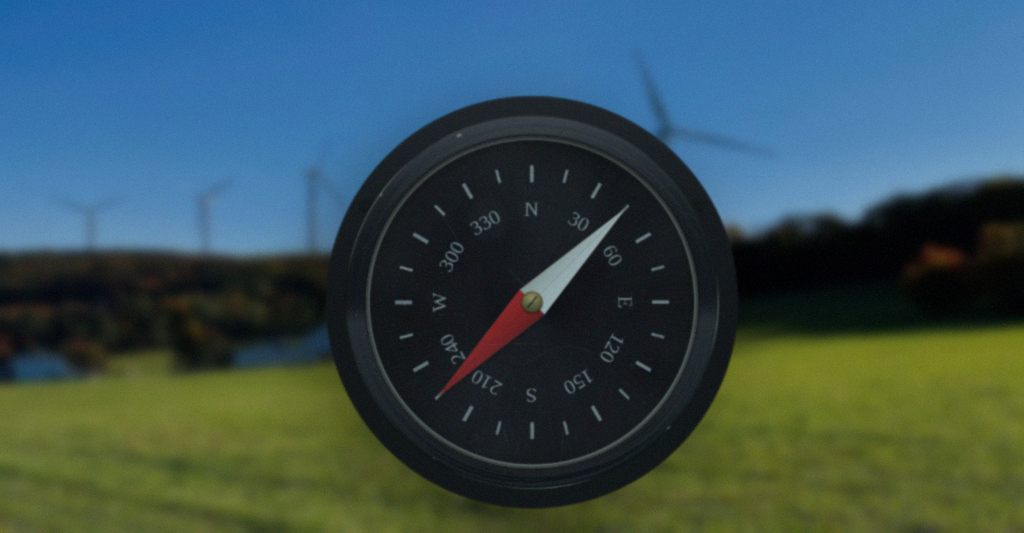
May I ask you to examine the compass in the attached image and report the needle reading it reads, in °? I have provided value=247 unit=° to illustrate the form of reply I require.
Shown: value=225 unit=°
